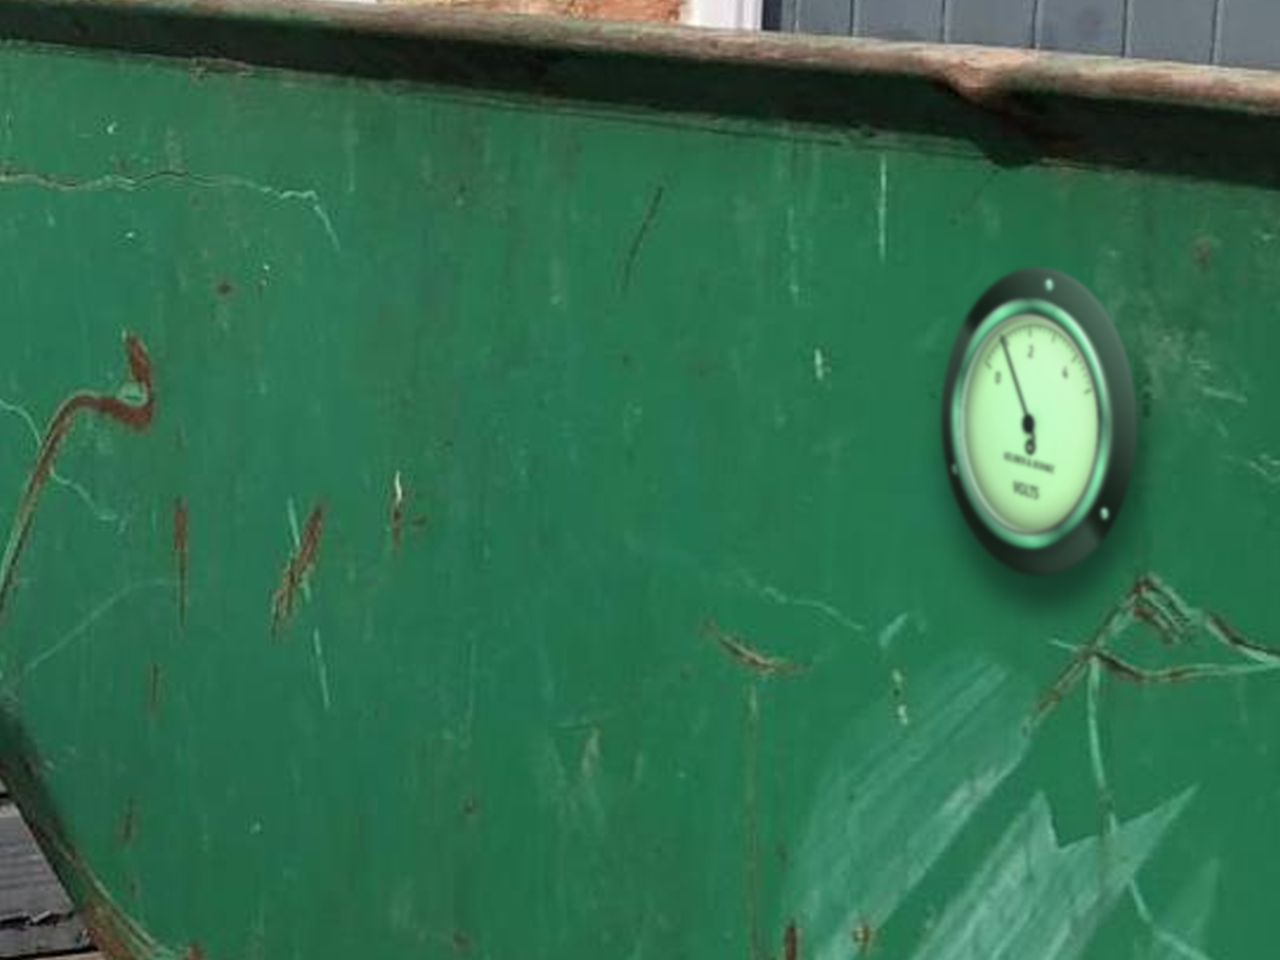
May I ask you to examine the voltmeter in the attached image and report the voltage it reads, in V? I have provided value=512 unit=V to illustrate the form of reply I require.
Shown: value=1 unit=V
